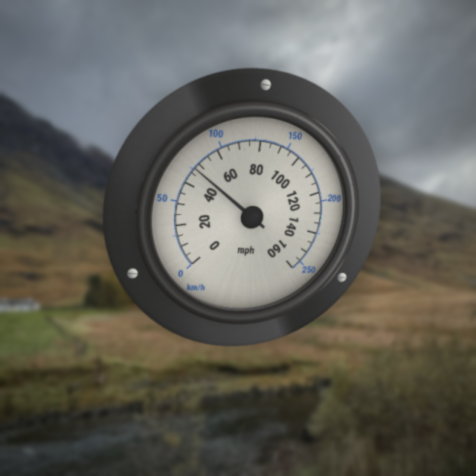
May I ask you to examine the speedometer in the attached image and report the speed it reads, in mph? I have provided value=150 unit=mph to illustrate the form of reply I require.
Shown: value=47.5 unit=mph
